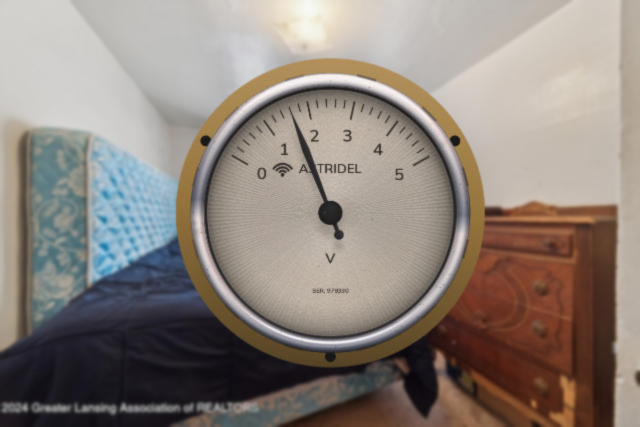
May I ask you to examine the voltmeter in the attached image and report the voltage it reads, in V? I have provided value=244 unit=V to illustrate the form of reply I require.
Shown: value=1.6 unit=V
